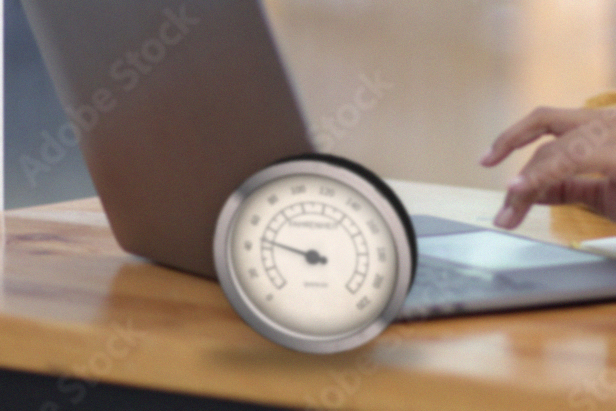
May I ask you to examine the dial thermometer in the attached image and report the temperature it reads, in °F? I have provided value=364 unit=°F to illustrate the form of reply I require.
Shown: value=50 unit=°F
